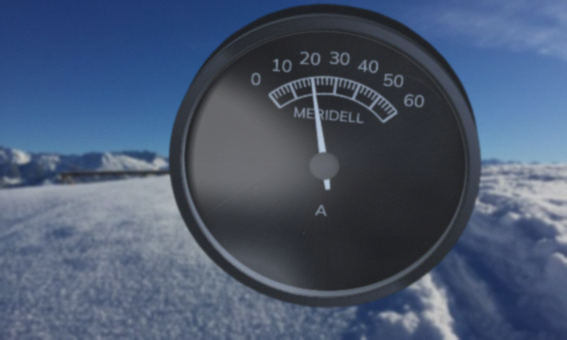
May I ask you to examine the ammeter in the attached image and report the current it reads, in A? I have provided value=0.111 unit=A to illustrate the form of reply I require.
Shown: value=20 unit=A
